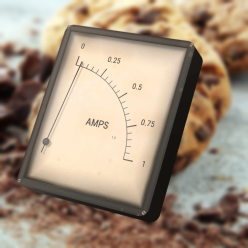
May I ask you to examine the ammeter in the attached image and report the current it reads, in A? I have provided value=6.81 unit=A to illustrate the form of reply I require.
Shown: value=0.05 unit=A
